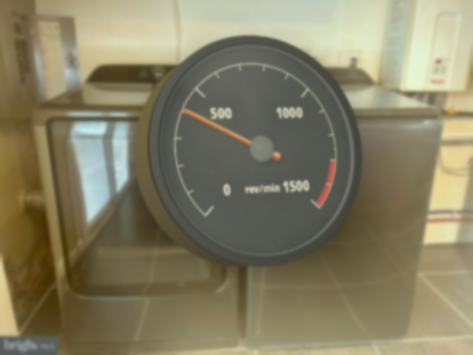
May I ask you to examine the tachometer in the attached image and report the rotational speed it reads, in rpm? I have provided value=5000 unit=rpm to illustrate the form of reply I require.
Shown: value=400 unit=rpm
